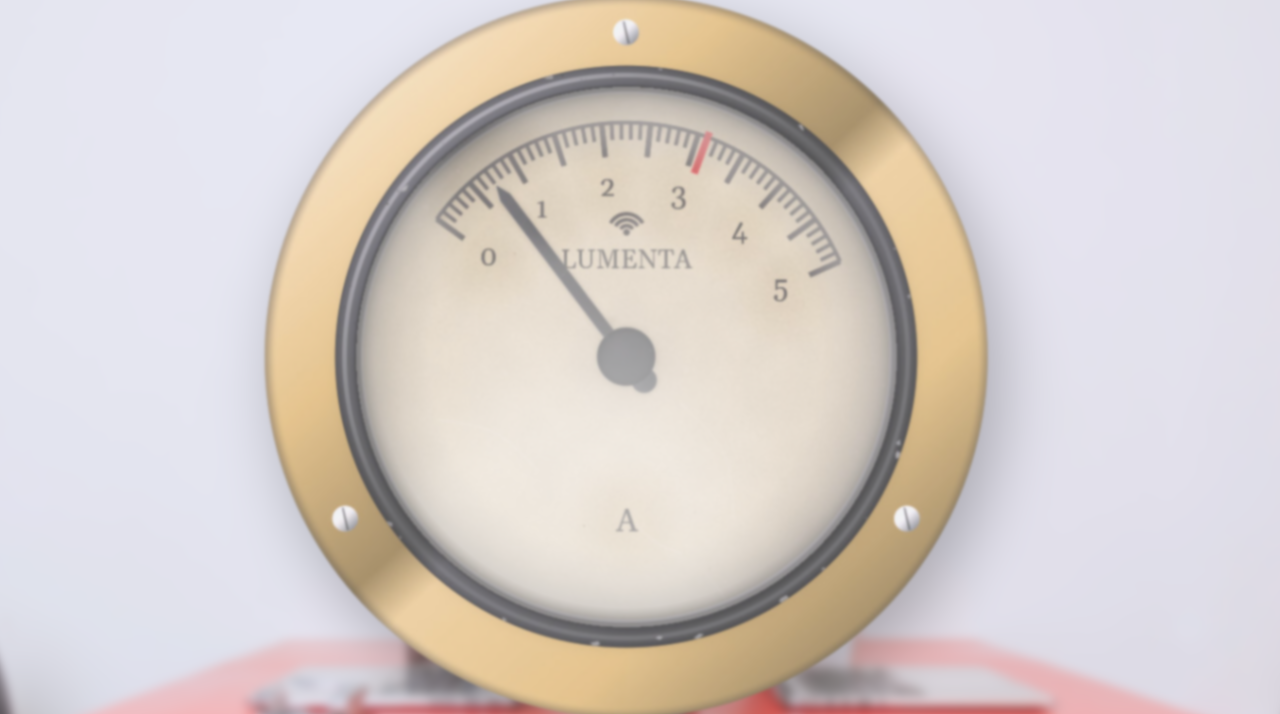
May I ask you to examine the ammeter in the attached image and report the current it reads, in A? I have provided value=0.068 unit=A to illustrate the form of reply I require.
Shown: value=0.7 unit=A
